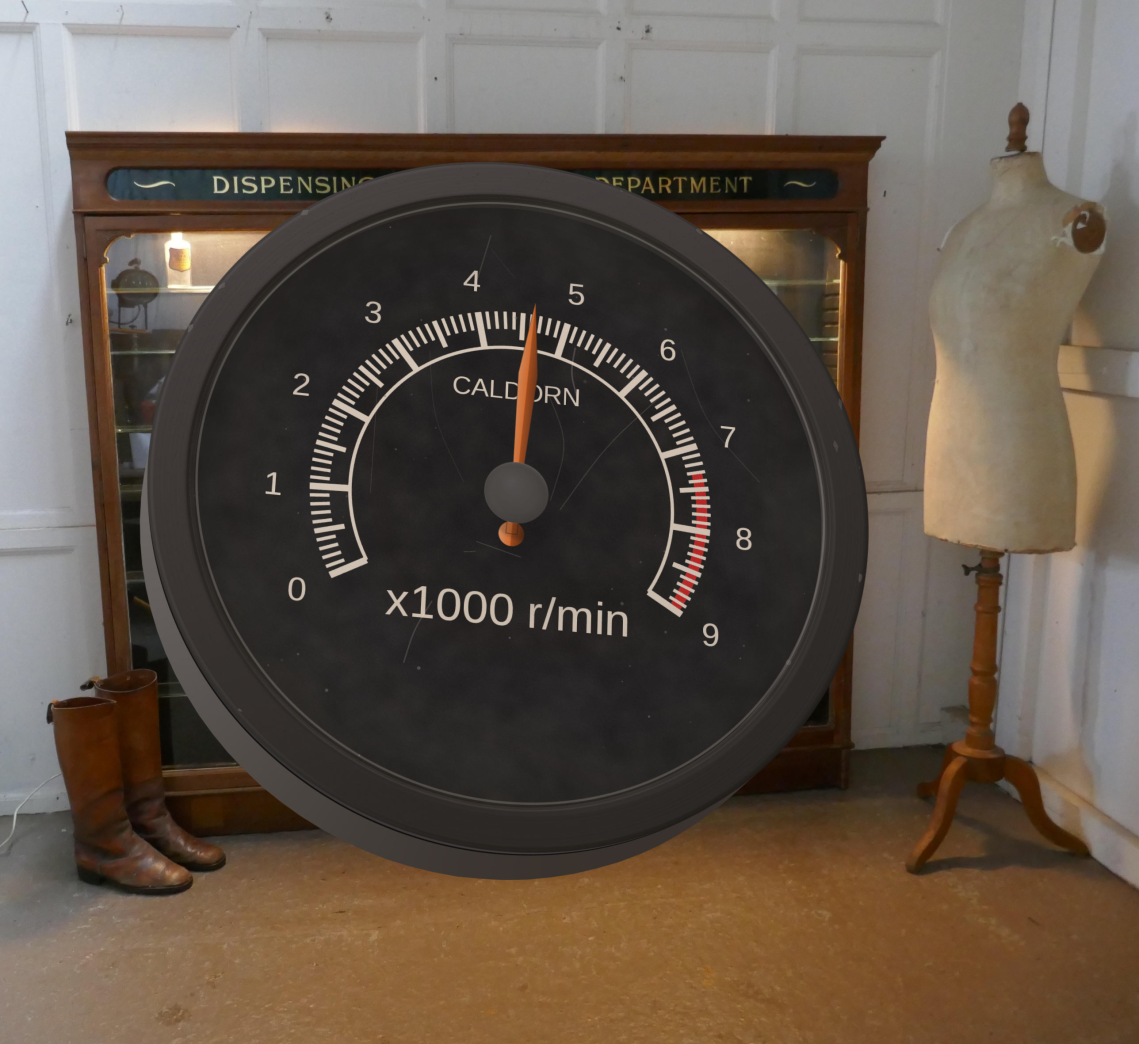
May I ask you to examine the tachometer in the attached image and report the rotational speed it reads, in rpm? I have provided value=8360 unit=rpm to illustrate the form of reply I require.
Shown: value=4600 unit=rpm
